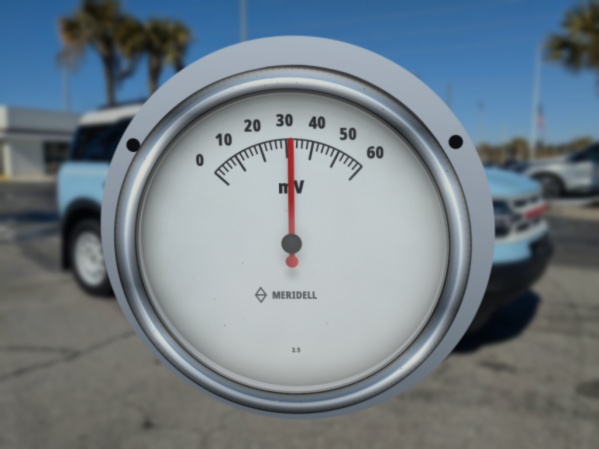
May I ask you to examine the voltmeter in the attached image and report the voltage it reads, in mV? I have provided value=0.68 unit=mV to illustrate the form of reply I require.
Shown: value=32 unit=mV
